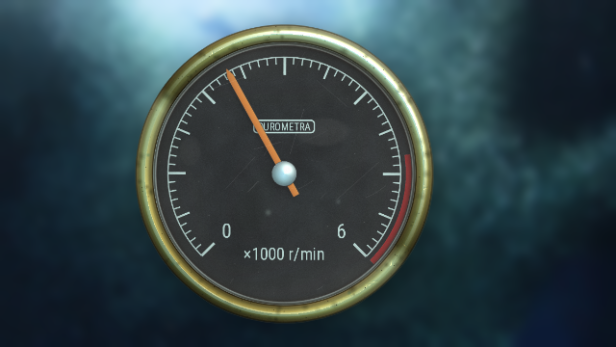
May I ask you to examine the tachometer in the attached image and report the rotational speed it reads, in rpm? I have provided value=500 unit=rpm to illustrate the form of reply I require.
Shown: value=2350 unit=rpm
